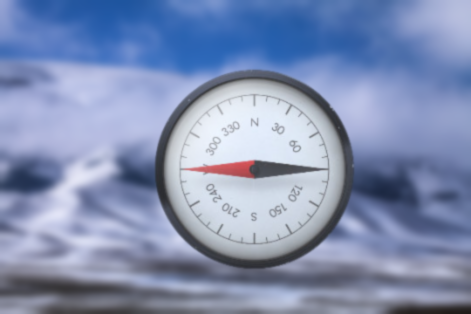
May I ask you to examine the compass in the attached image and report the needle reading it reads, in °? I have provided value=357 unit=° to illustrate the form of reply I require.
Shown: value=270 unit=°
